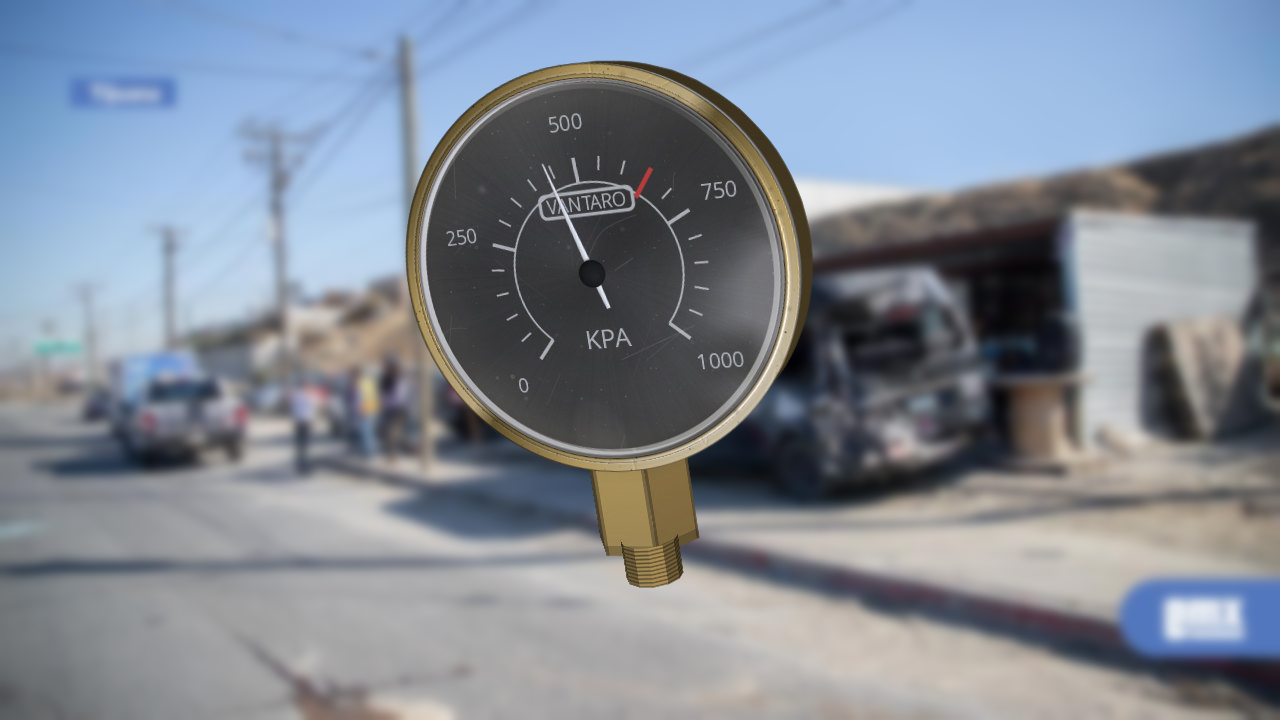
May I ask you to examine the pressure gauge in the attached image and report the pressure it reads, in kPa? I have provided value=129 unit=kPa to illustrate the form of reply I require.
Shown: value=450 unit=kPa
